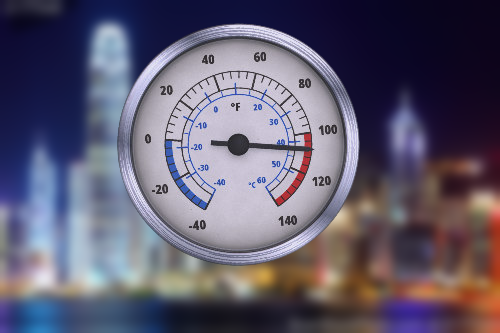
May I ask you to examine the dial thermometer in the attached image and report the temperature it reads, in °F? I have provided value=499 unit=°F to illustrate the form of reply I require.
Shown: value=108 unit=°F
